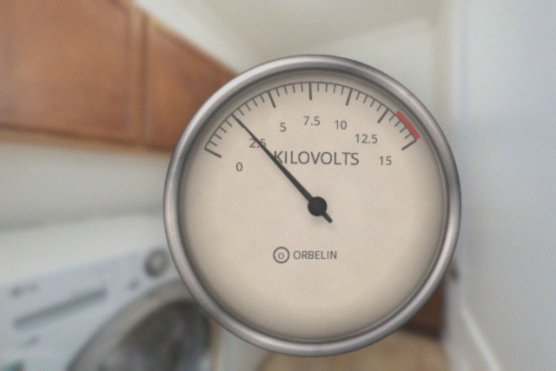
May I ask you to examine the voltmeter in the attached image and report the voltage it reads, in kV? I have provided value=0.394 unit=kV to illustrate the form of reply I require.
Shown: value=2.5 unit=kV
